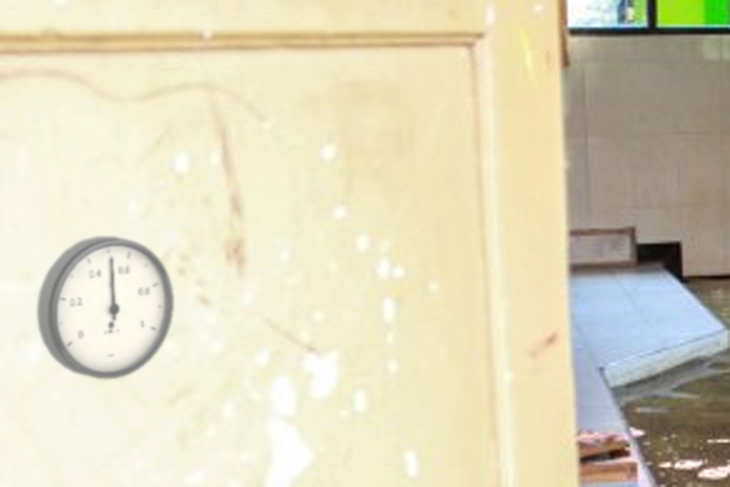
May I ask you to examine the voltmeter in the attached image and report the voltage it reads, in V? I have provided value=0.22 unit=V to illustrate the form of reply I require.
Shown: value=0.5 unit=V
